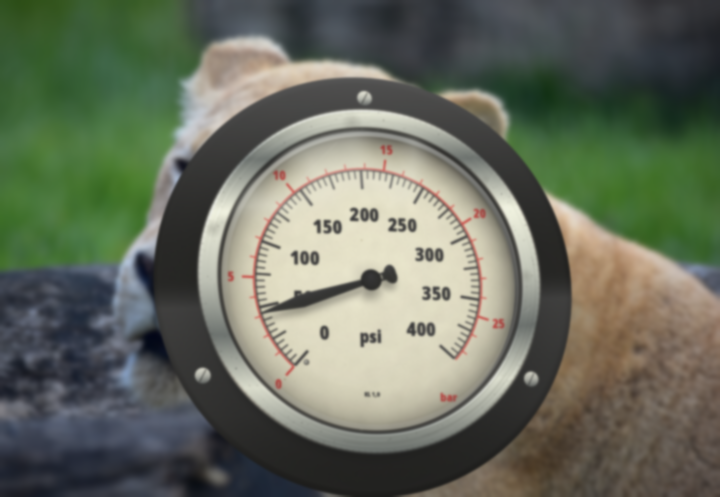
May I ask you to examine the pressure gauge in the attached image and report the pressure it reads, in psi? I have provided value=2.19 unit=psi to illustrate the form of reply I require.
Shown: value=45 unit=psi
